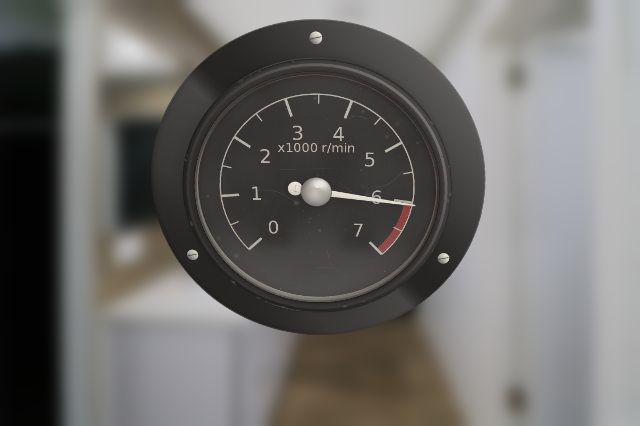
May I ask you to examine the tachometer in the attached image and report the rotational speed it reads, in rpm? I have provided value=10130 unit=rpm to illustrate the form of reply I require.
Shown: value=6000 unit=rpm
